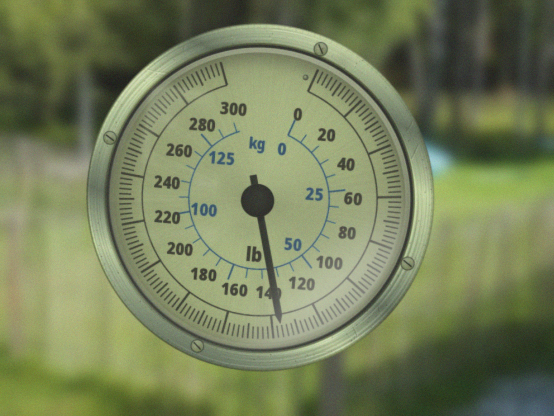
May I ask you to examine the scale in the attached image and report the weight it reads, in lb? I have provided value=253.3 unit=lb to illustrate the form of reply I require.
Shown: value=136 unit=lb
